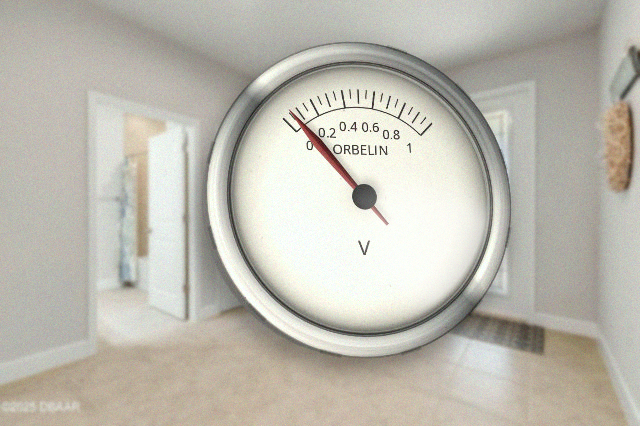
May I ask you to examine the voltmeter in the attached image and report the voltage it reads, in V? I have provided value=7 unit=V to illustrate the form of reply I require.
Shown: value=0.05 unit=V
